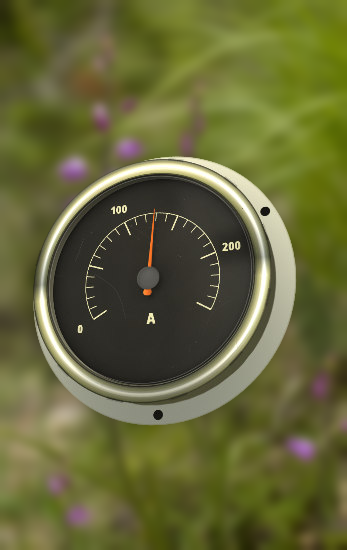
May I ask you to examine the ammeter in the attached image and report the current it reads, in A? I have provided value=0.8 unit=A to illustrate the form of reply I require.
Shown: value=130 unit=A
